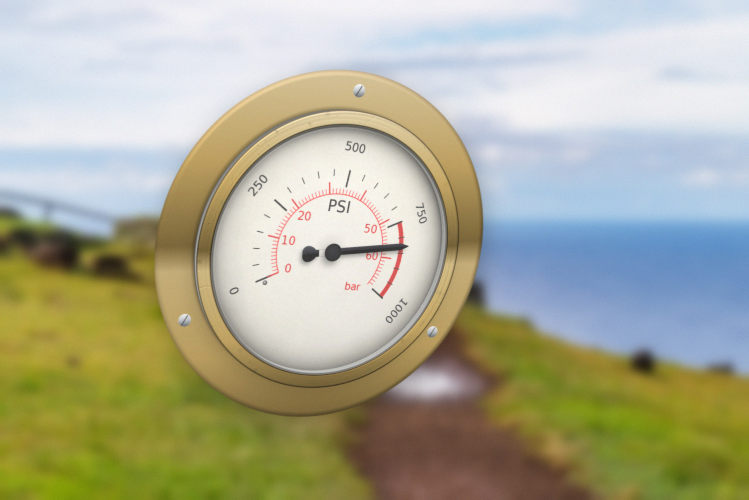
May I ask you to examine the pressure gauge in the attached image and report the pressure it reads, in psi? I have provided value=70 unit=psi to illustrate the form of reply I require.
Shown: value=825 unit=psi
